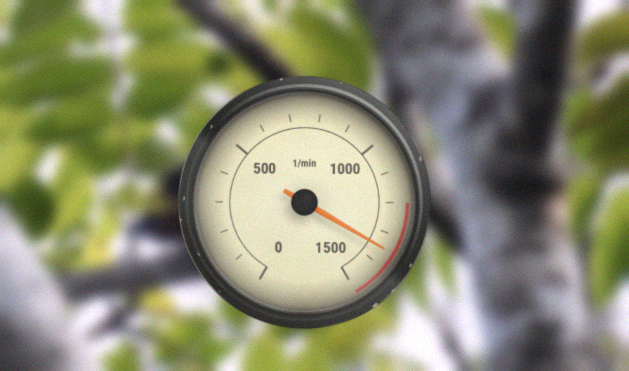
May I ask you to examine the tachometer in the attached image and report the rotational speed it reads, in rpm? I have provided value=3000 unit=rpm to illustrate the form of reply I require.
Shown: value=1350 unit=rpm
